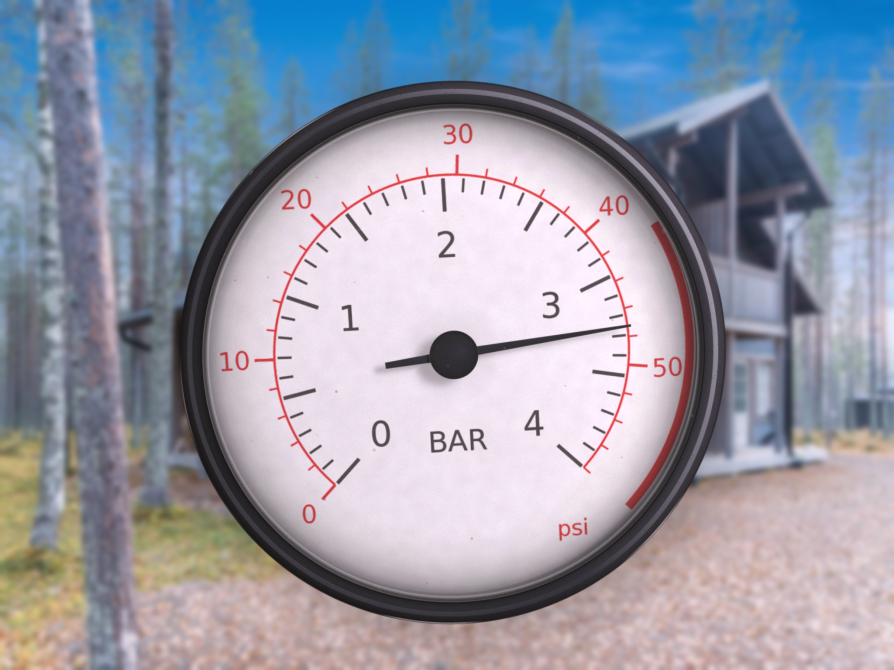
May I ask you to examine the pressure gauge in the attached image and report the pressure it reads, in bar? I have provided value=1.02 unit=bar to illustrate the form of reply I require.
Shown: value=3.25 unit=bar
